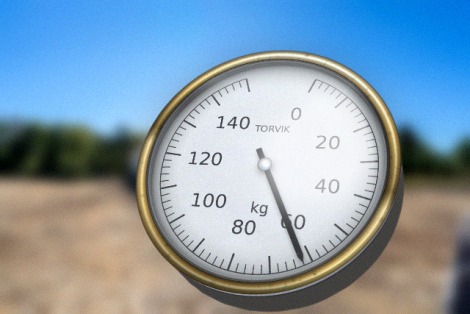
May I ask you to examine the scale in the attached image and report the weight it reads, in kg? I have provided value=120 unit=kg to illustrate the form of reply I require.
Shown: value=62 unit=kg
